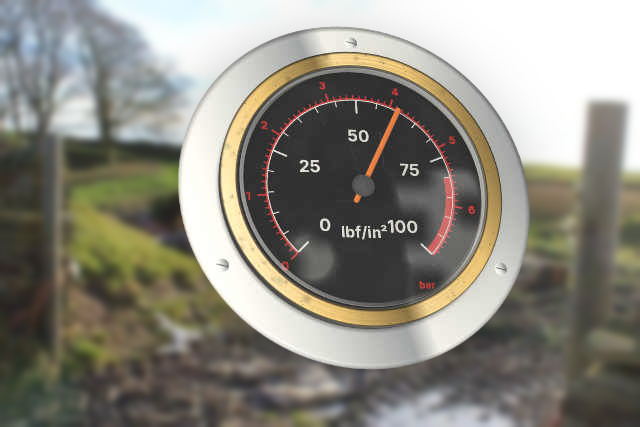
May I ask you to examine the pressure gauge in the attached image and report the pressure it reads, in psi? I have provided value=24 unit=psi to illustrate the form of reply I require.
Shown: value=60 unit=psi
